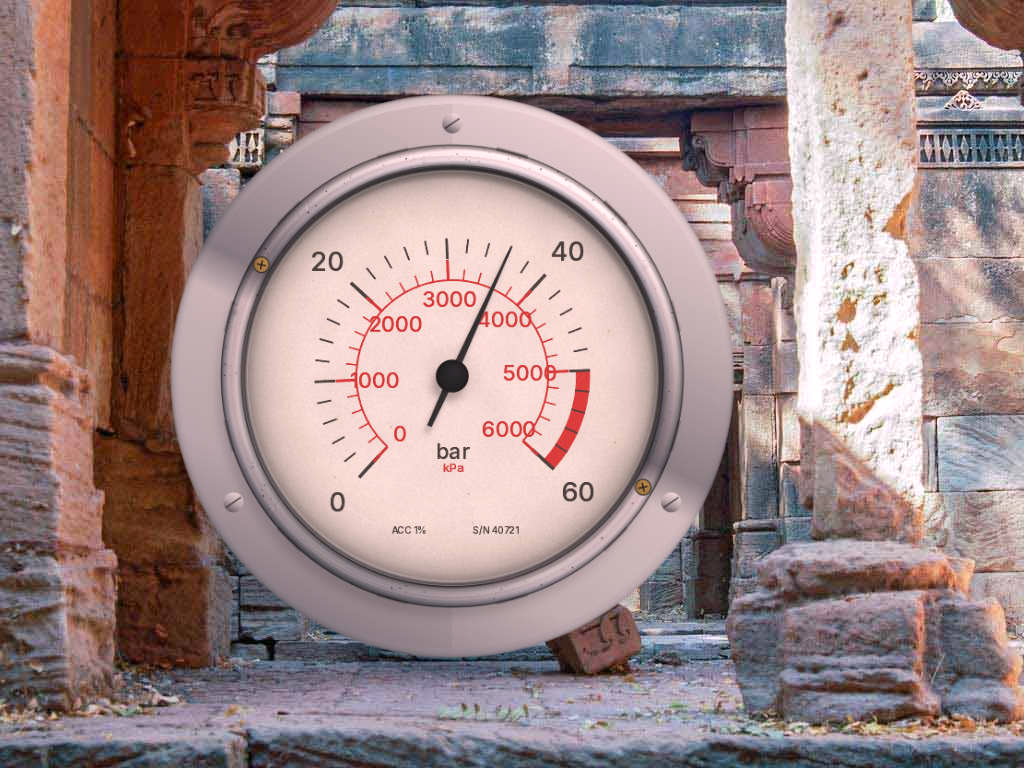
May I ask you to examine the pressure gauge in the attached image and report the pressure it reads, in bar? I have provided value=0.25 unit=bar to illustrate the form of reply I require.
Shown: value=36 unit=bar
